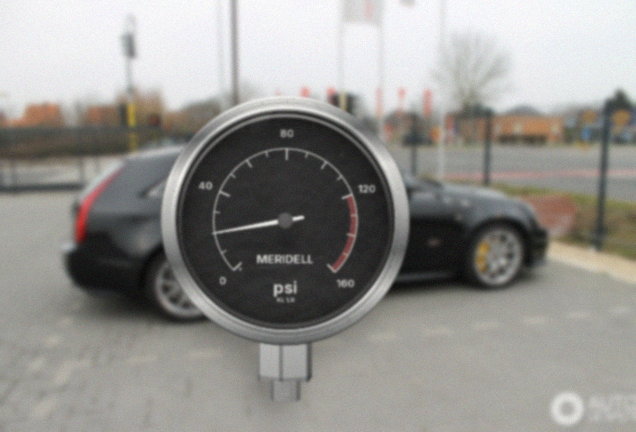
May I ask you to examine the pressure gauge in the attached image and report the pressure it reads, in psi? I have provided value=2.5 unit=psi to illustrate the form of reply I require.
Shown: value=20 unit=psi
